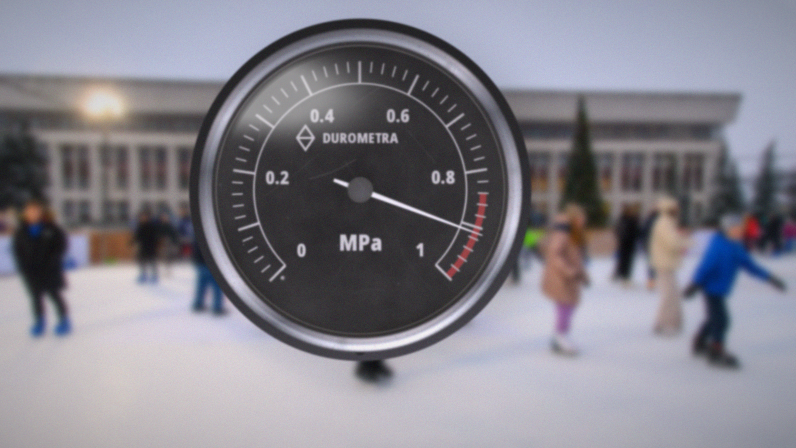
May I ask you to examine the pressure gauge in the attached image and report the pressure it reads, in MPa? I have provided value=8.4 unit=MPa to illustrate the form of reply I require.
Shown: value=0.91 unit=MPa
